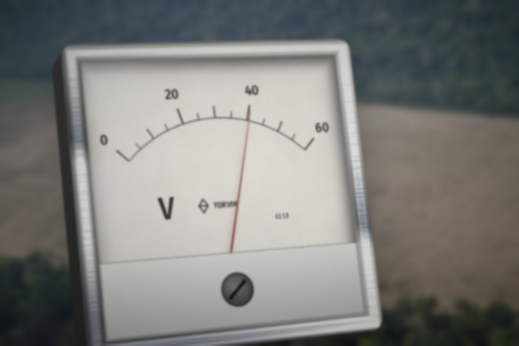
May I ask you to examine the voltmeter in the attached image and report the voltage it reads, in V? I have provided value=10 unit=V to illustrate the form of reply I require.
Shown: value=40 unit=V
